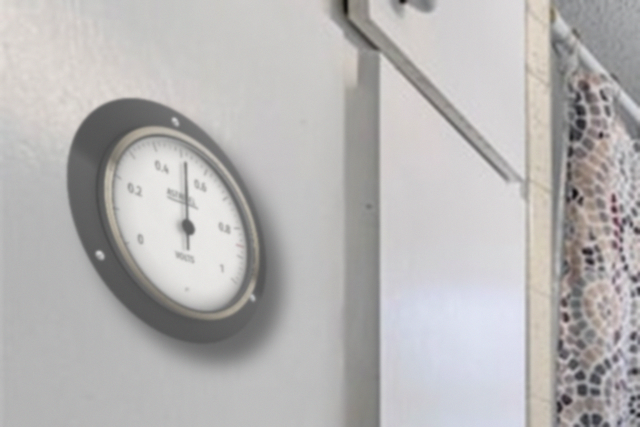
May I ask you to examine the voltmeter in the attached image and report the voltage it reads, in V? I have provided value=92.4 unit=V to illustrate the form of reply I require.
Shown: value=0.5 unit=V
